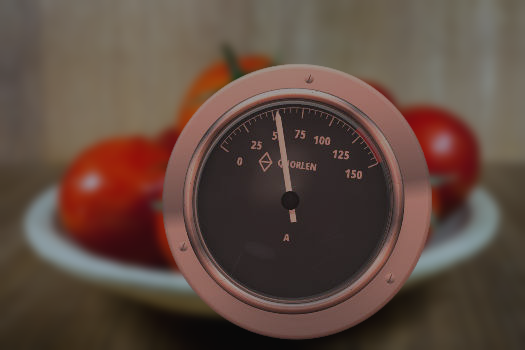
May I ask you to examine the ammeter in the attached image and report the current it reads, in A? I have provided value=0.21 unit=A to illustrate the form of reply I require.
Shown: value=55 unit=A
